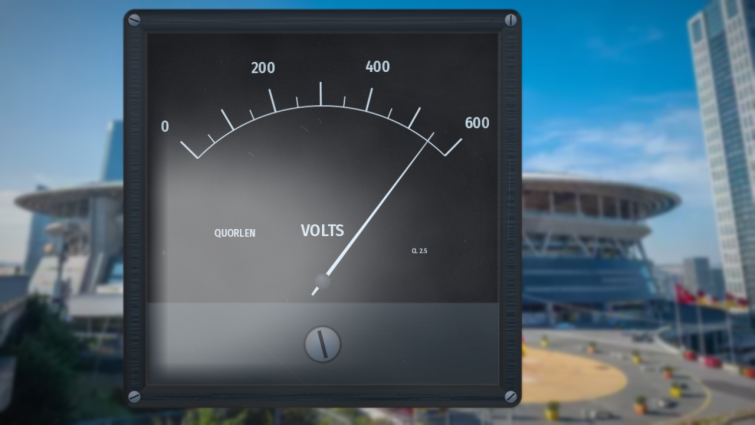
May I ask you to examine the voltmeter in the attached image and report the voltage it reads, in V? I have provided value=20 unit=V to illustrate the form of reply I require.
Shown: value=550 unit=V
